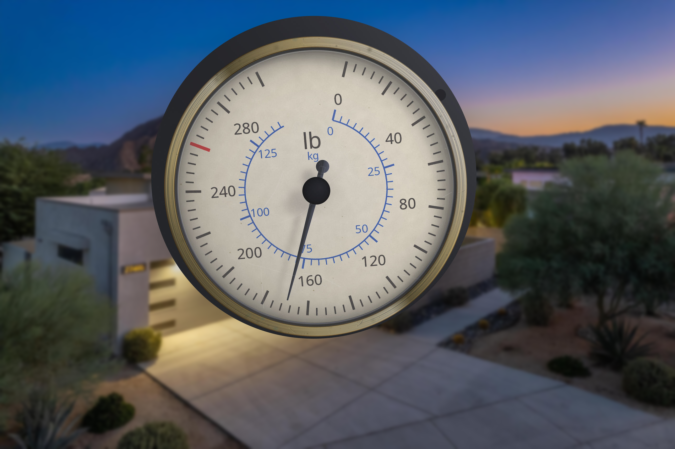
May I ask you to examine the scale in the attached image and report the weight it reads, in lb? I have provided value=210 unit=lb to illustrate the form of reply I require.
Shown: value=170 unit=lb
